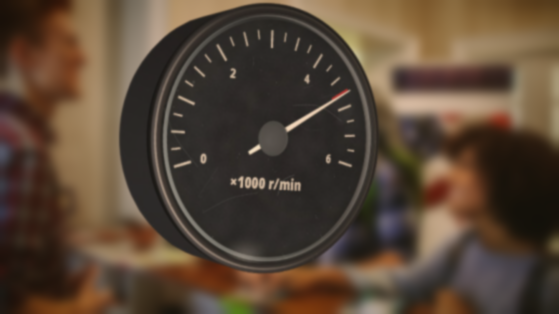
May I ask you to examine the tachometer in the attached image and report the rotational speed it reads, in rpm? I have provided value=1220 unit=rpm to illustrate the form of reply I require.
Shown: value=4750 unit=rpm
